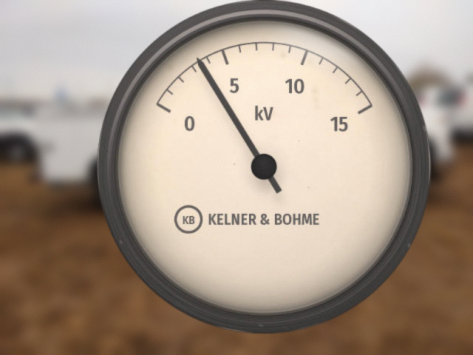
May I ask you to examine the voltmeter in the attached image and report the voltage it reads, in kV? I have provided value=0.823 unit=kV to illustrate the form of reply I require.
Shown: value=3.5 unit=kV
